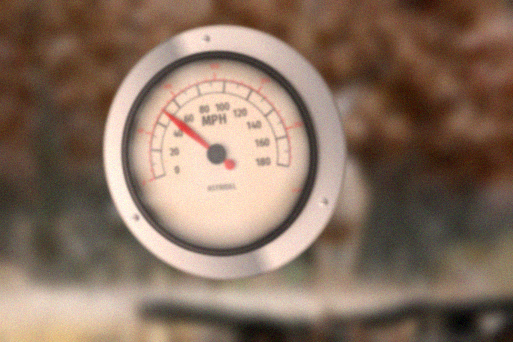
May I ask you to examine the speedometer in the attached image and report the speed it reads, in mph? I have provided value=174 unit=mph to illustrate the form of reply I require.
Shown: value=50 unit=mph
